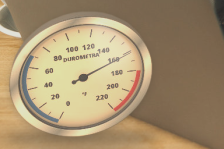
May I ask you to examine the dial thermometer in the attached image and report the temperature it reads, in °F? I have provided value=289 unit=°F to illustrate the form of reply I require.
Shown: value=160 unit=°F
